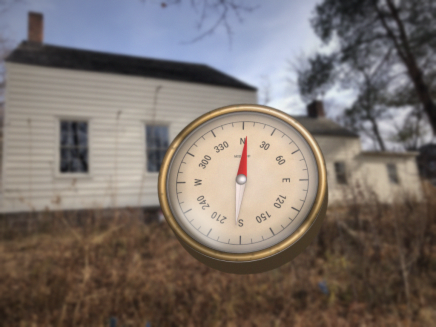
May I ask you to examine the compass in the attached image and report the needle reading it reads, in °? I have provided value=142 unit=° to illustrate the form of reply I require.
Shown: value=5 unit=°
